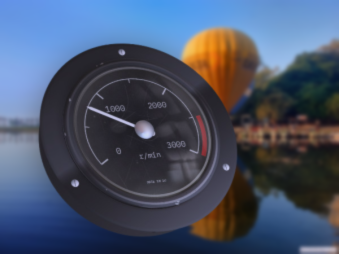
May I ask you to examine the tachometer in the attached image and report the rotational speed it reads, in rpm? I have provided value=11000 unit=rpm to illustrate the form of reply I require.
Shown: value=750 unit=rpm
